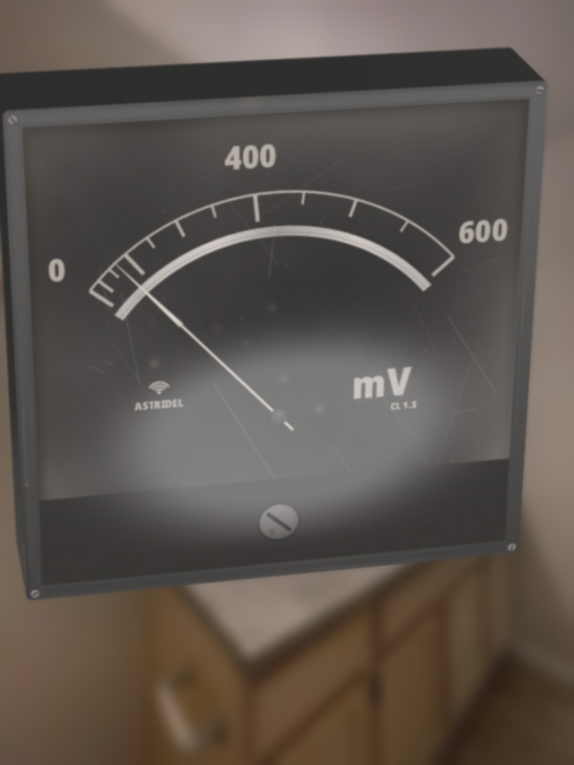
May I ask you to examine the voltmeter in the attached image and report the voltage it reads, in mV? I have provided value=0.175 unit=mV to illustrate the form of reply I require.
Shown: value=175 unit=mV
